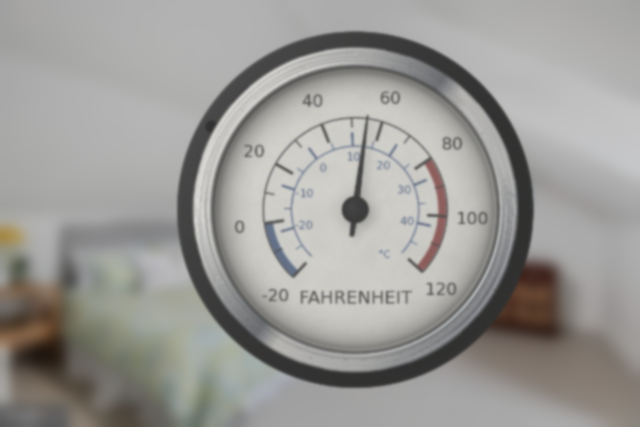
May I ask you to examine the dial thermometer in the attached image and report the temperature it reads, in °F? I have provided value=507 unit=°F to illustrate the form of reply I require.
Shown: value=55 unit=°F
